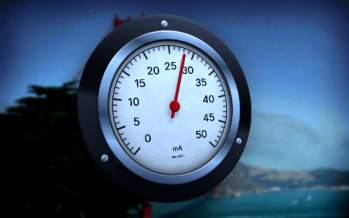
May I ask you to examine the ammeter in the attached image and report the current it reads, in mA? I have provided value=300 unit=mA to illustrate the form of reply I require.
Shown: value=28 unit=mA
